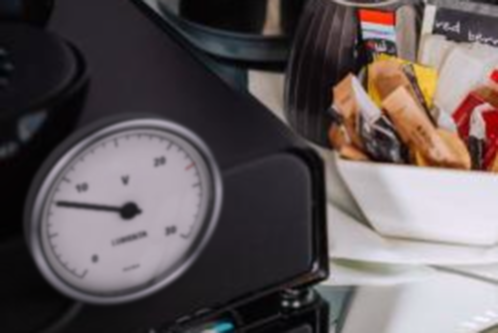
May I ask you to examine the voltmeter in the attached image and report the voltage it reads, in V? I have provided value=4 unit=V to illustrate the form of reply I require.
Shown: value=8 unit=V
